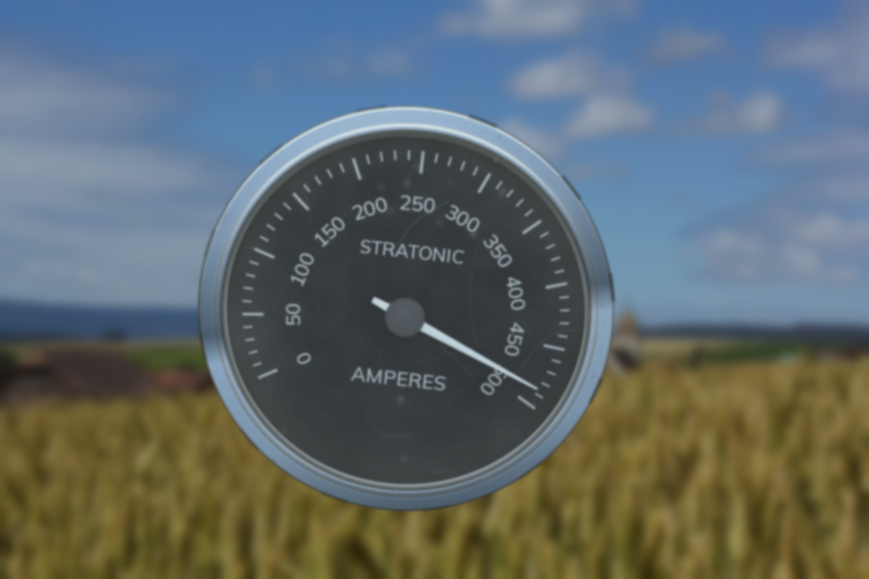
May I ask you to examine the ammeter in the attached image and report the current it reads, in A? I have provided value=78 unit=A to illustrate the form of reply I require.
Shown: value=485 unit=A
